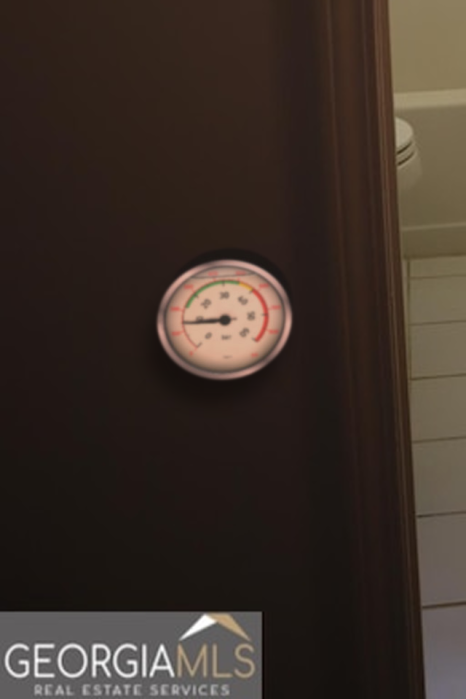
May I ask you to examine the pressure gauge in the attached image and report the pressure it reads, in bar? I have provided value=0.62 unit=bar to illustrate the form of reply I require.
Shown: value=10 unit=bar
